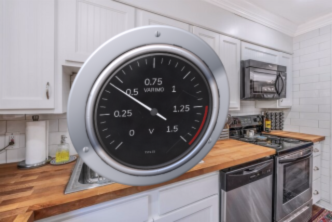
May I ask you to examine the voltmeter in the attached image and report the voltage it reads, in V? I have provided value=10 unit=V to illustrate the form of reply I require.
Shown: value=0.45 unit=V
